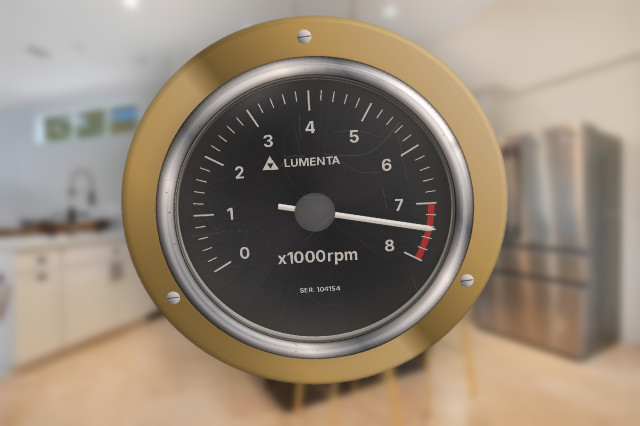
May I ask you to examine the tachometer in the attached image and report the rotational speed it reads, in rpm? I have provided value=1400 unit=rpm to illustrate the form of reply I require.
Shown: value=7400 unit=rpm
